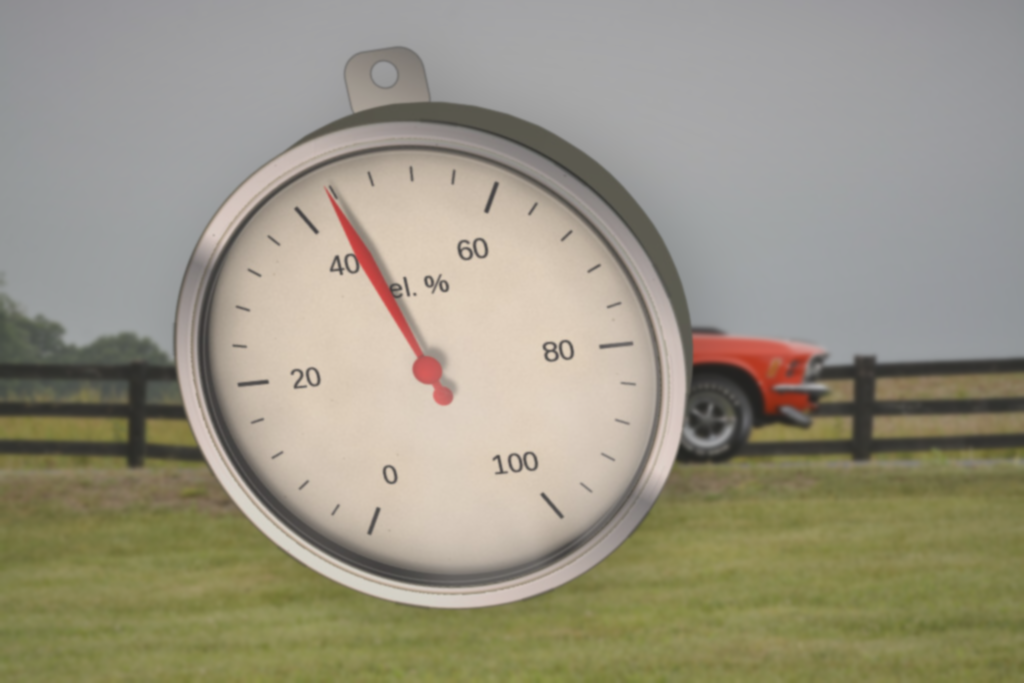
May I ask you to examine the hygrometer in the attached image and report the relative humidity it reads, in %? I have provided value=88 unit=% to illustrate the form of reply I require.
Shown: value=44 unit=%
